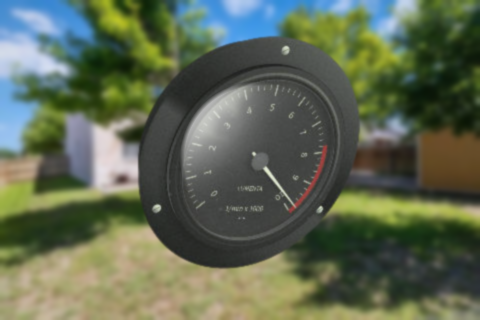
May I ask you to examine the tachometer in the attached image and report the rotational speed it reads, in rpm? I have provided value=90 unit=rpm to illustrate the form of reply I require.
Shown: value=9800 unit=rpm
